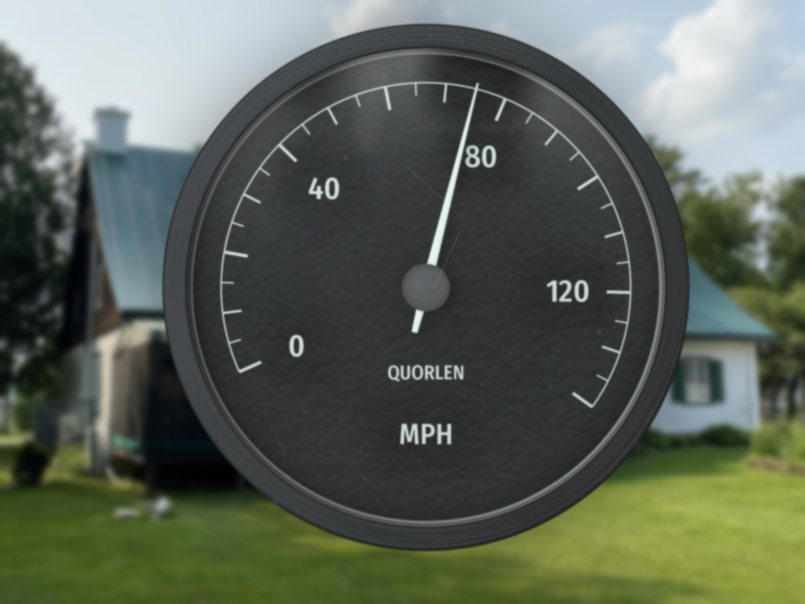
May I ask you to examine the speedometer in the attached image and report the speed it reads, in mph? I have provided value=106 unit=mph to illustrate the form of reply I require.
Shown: value=75 unit=mph
